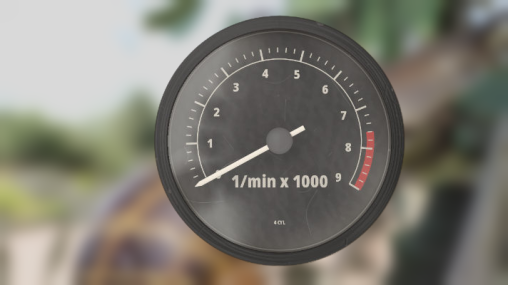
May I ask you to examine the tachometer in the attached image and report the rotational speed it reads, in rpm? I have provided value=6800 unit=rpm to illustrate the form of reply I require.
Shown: value=0 unit=rpm
